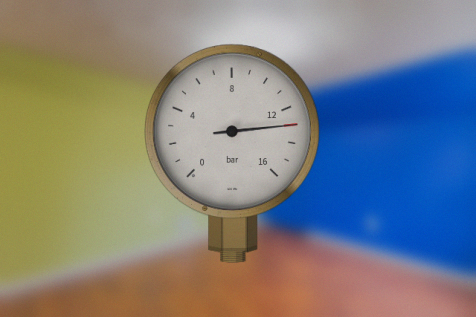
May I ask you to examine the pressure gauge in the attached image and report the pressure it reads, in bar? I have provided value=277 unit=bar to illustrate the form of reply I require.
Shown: value=13 unit=bar
